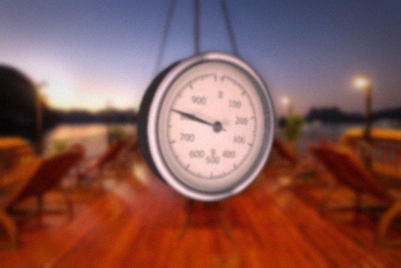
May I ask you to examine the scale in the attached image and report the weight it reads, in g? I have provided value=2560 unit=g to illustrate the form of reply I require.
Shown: value=800 unit=g
